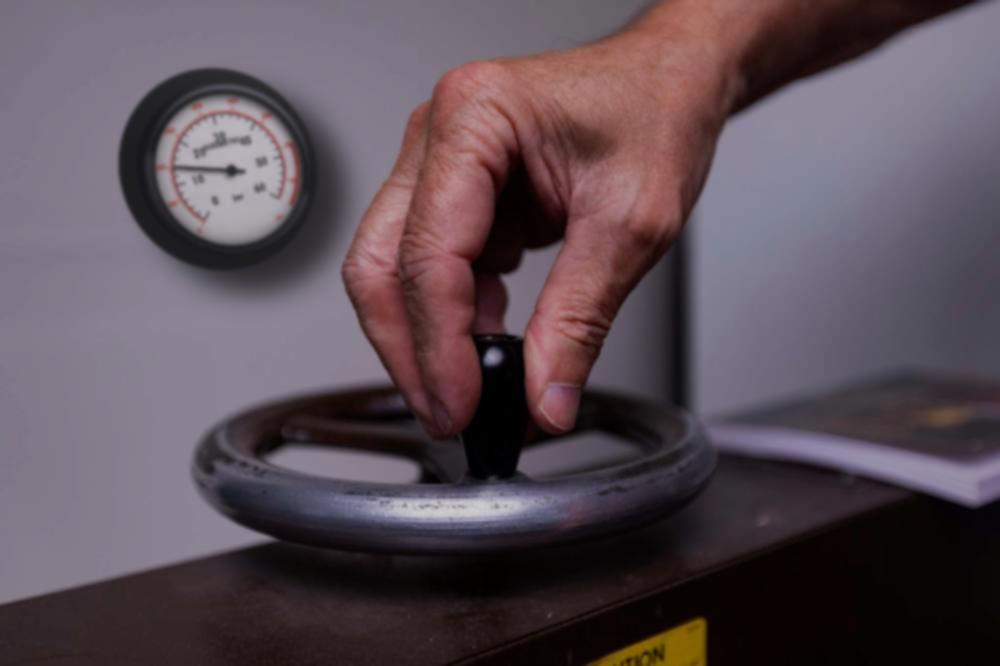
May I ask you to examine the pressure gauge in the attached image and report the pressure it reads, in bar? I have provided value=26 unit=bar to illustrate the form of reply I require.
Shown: value=14 unit=bar
